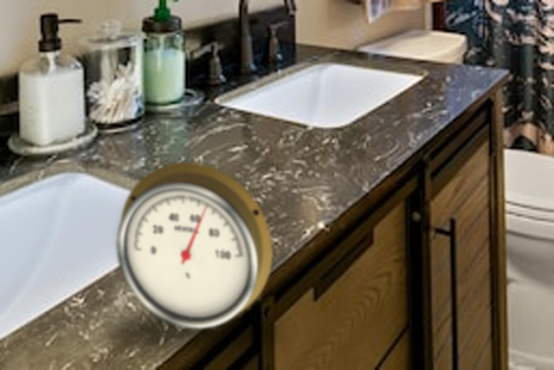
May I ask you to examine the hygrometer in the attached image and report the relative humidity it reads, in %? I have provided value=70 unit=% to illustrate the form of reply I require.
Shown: value=65 unit=%
